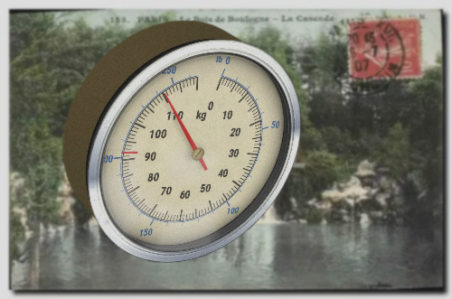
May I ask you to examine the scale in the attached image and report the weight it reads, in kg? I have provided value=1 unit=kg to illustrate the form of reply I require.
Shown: value=110 unit=kg
